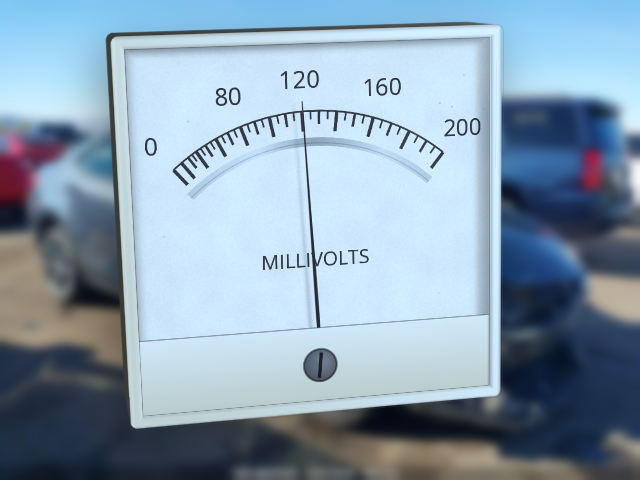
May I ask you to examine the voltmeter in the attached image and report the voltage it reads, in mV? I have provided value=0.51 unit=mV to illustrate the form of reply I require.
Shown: value=120 unit=mV
